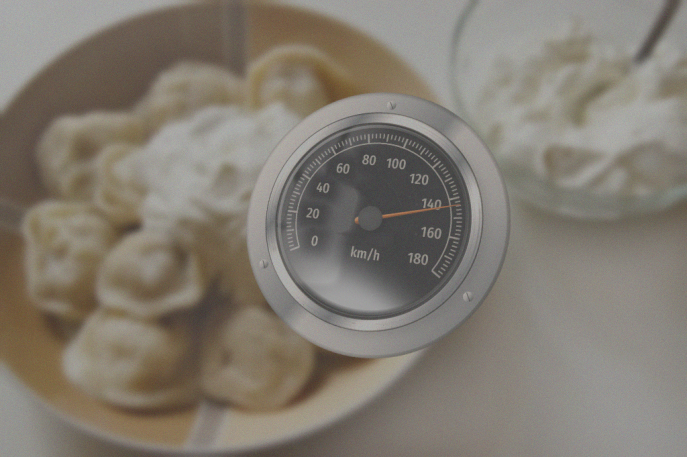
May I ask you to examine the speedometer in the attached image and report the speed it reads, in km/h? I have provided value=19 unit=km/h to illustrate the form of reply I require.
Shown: value=144 unit=km/h
